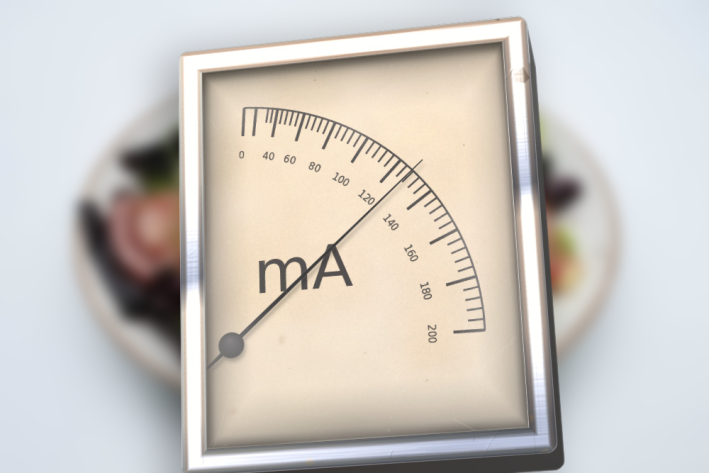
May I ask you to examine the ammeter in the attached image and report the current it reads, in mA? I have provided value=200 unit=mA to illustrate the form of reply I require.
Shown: value=128 unit=mA
